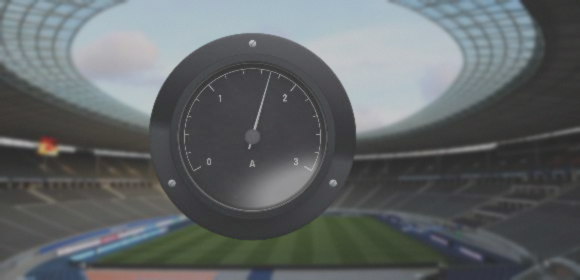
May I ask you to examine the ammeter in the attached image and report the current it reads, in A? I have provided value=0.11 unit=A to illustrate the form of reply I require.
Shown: value=1.7 unit=A
